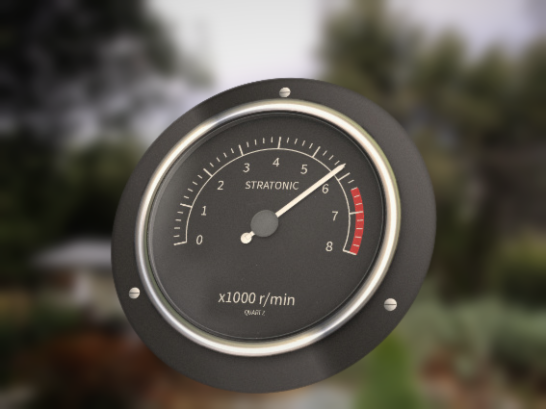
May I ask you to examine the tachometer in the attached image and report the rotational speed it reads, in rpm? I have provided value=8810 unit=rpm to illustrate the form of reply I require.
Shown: value=5800 unit=rpm
